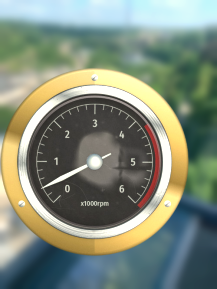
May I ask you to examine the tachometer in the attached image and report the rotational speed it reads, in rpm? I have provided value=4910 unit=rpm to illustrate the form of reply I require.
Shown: value=400 unit=rpm
